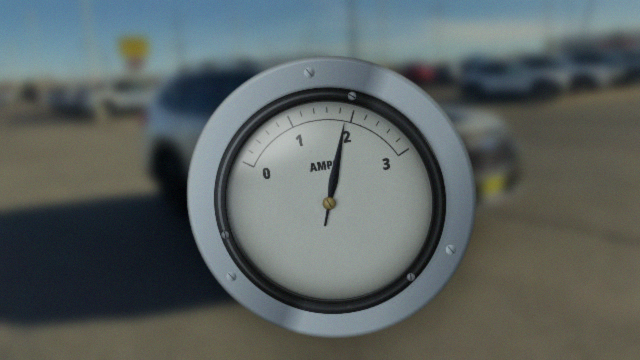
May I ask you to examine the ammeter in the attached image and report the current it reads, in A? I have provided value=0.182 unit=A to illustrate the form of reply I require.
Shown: value=1.9 unit=A
